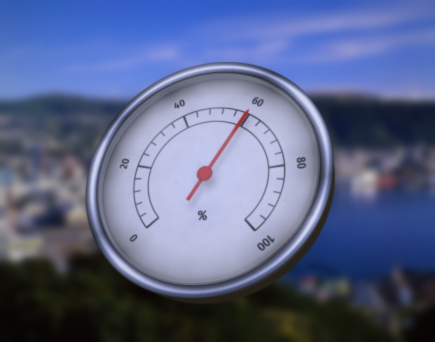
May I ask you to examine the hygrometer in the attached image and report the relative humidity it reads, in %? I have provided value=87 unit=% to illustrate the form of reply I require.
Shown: value=60 unit=%
